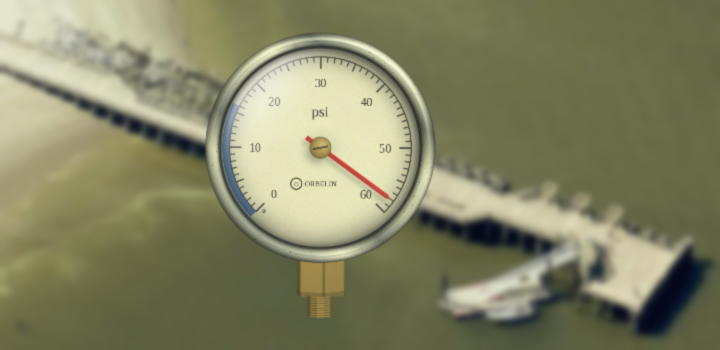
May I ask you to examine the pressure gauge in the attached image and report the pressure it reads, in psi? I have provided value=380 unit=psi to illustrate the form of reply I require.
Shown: value=58 unit=psi
